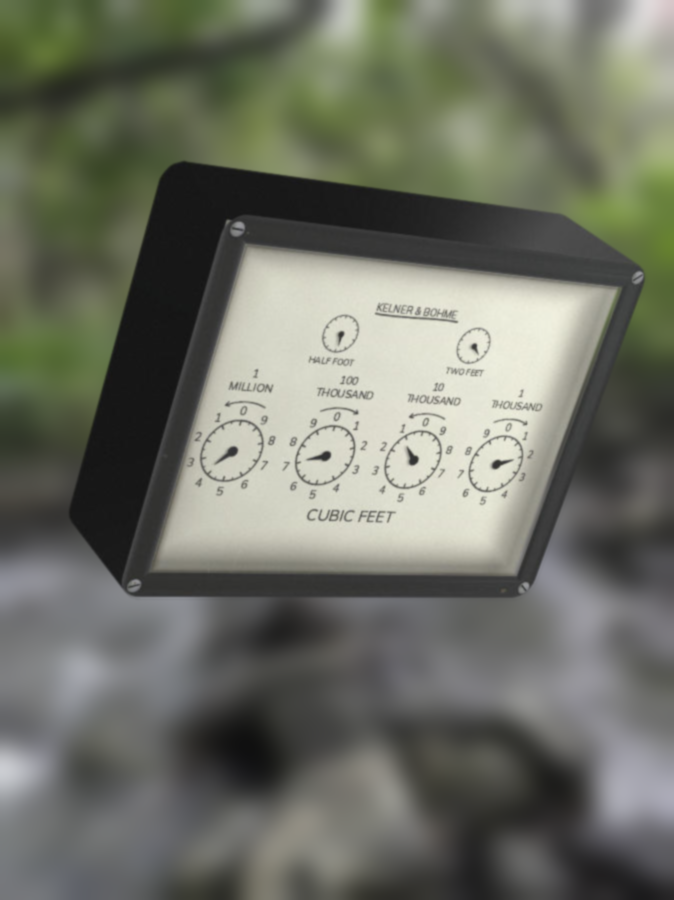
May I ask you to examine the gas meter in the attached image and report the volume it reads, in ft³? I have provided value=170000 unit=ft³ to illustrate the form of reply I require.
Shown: value=371200 unit=ft³
